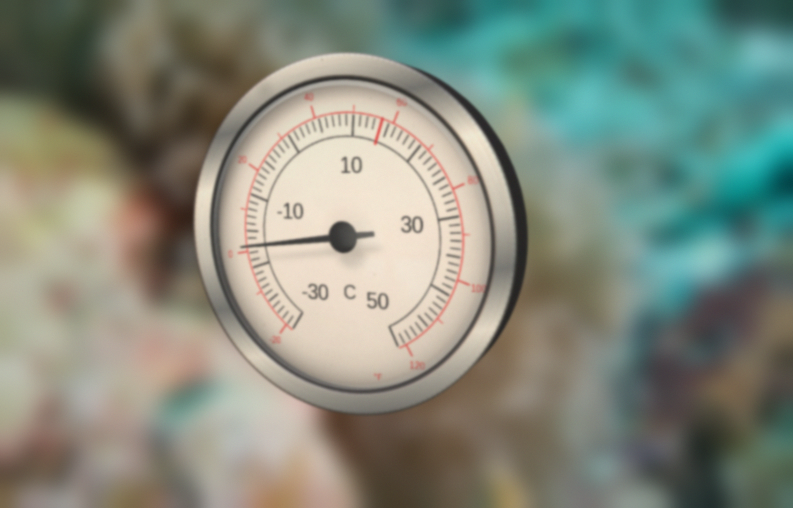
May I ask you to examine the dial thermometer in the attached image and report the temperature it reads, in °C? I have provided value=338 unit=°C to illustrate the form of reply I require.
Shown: value=-17 unit=°C
